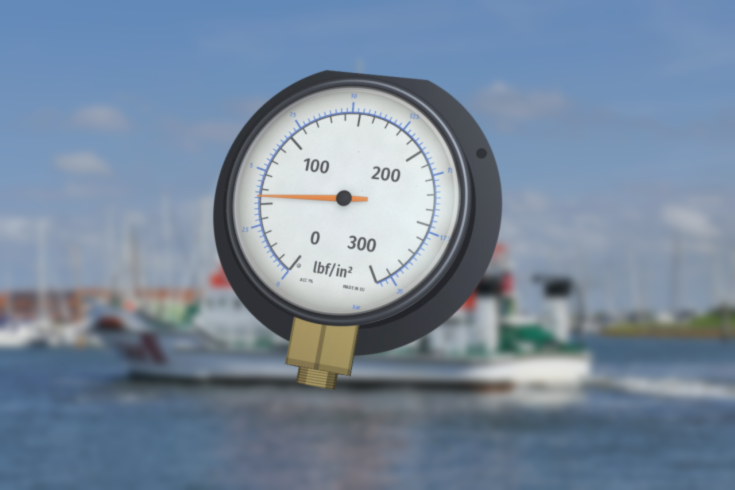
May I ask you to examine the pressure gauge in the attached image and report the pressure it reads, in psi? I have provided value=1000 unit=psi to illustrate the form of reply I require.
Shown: value=55 unit=psi
